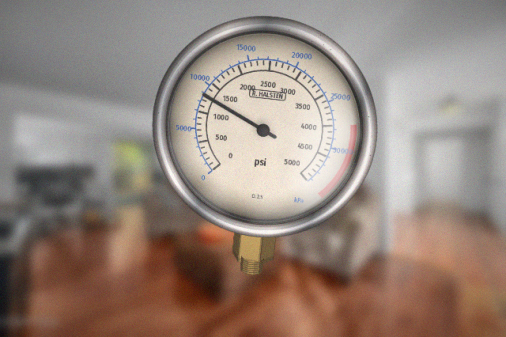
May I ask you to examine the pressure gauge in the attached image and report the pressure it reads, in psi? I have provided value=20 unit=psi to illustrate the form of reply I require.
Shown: value=1300 unit=psi
